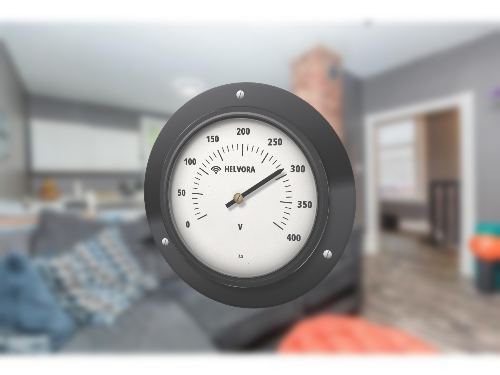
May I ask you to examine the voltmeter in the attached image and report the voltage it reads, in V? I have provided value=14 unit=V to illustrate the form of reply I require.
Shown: value=290 unit=V
